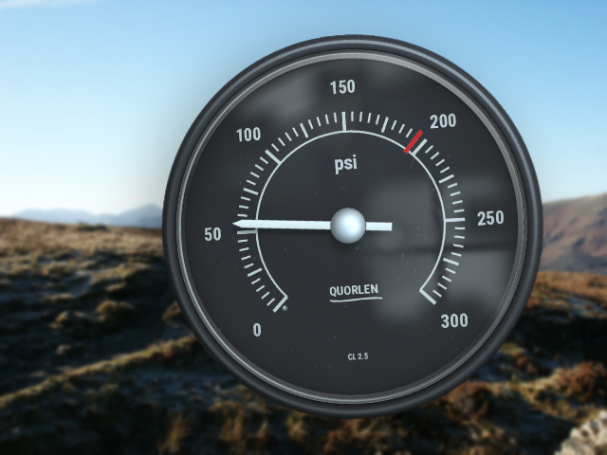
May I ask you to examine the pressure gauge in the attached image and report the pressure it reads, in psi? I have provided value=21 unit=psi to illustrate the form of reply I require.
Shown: value=55 unit=psi
